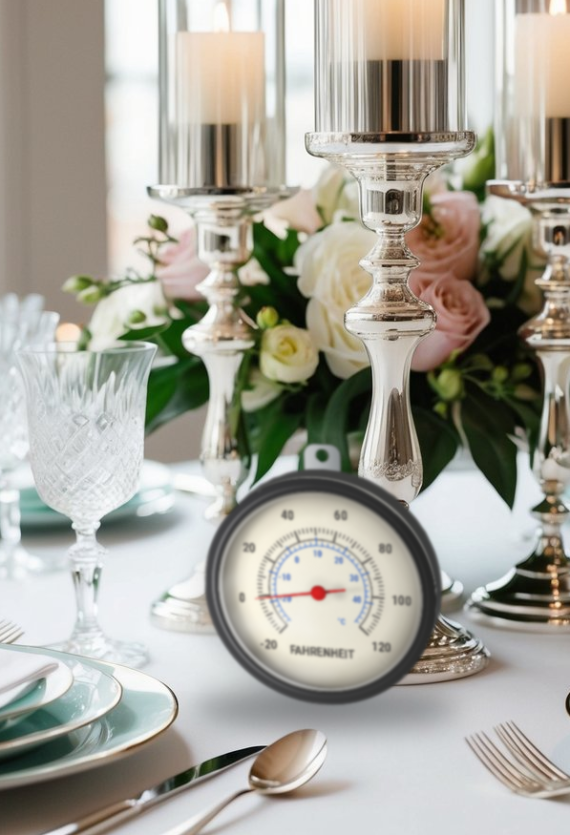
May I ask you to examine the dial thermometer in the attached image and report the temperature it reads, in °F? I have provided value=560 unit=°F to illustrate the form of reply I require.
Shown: value=0 unit=°F
